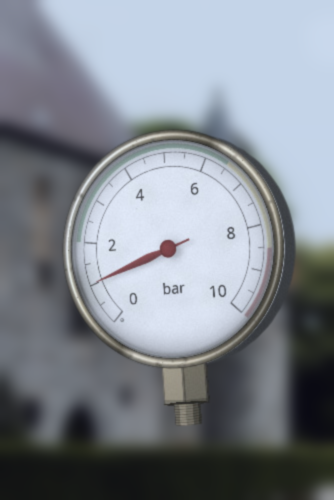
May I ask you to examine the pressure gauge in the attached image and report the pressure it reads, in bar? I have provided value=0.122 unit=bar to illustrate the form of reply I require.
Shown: value=1 unit=bar
